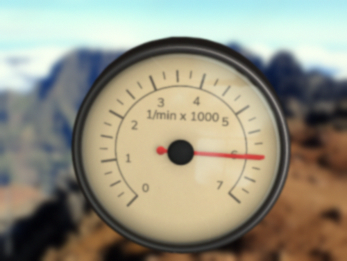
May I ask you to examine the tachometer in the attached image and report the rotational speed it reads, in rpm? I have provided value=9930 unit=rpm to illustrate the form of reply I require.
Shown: value=6000 unit=rpm
